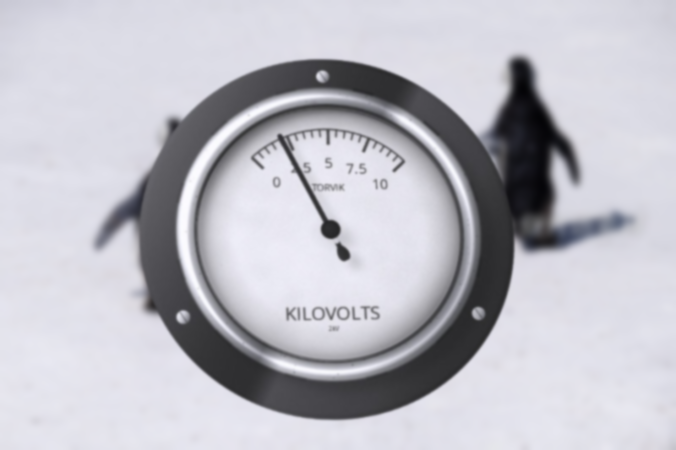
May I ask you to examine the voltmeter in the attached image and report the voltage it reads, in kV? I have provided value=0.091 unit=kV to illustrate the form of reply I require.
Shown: value=2 unit=kV
